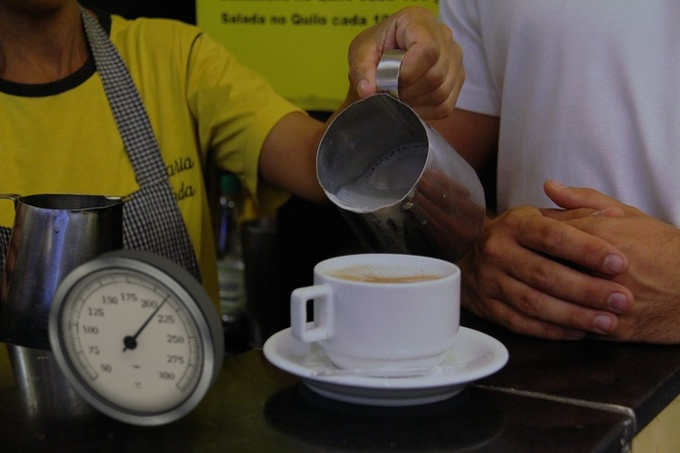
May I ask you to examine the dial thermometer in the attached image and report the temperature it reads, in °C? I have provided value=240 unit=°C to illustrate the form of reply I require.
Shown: value=212.5 unit=°C
